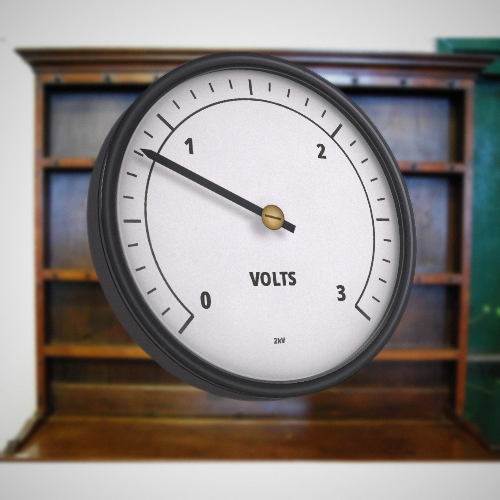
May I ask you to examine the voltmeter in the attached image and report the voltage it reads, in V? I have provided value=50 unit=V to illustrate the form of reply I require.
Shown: value=0.8 unit=V
